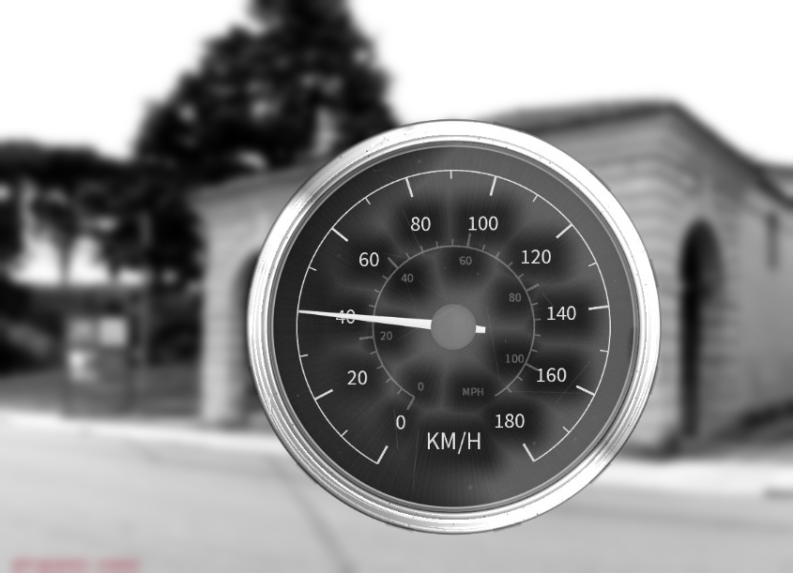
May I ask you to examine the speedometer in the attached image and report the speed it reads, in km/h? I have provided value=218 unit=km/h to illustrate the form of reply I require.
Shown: value=40 unit=km/h
